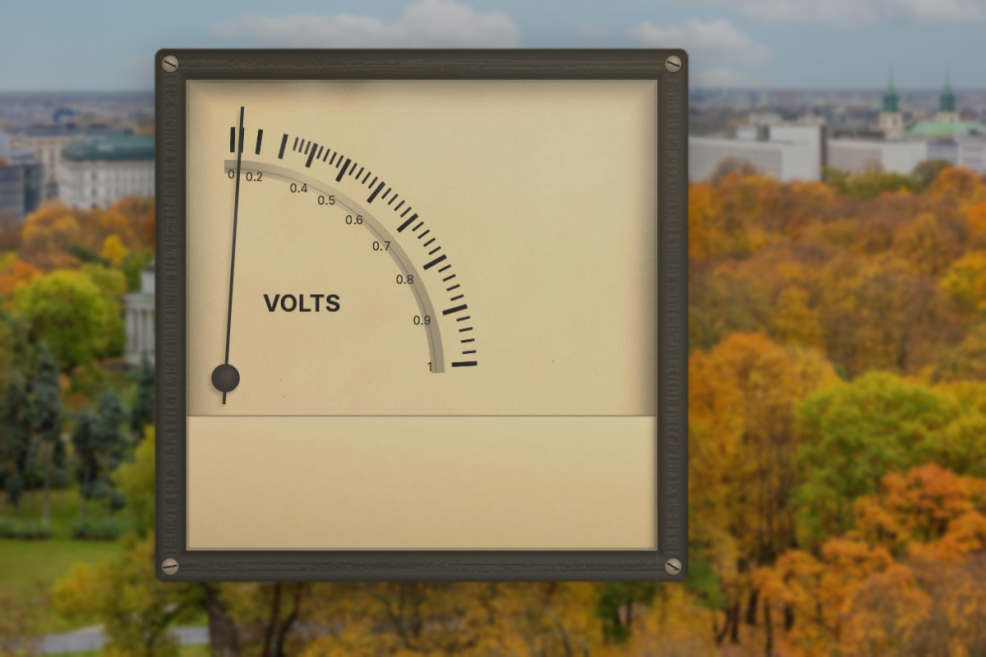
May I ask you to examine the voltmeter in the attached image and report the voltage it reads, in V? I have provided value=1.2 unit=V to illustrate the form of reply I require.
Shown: value=0.1 unit=V
